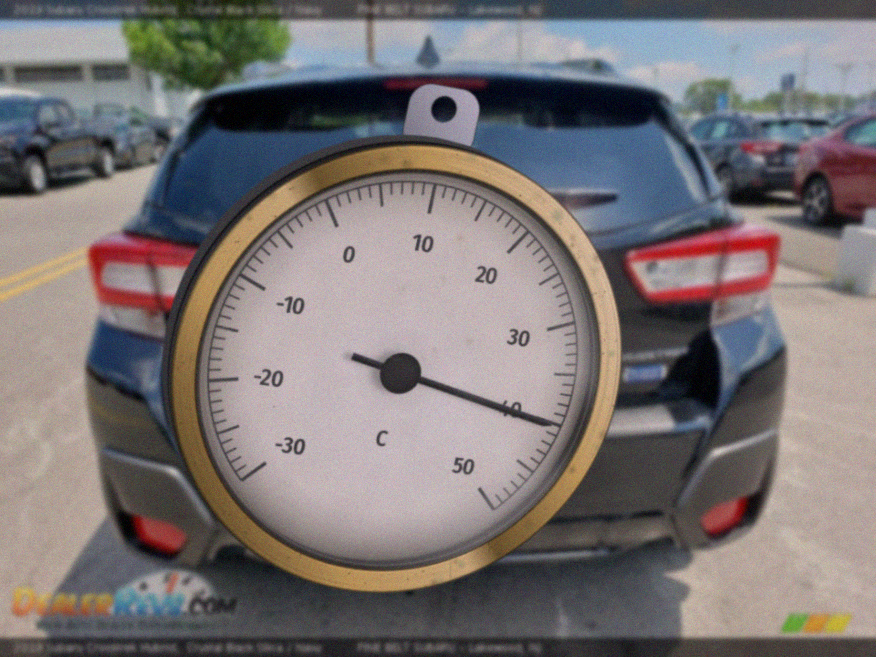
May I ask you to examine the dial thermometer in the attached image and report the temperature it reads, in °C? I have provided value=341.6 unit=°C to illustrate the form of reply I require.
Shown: value=40 unit=°C
